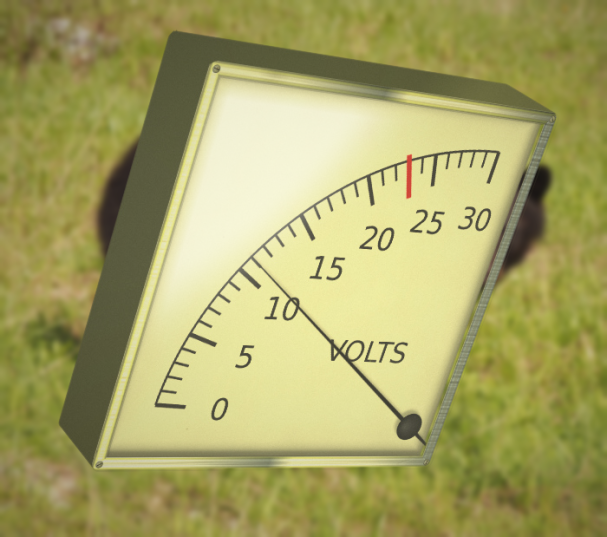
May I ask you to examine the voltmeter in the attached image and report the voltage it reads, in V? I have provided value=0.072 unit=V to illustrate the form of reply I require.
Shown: value=11 unit=V
